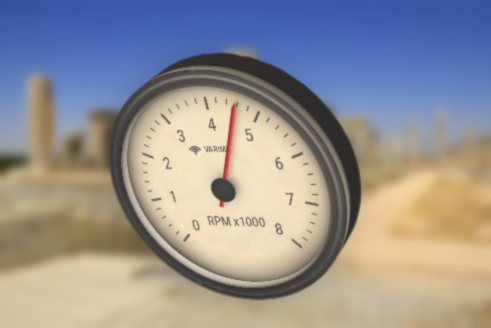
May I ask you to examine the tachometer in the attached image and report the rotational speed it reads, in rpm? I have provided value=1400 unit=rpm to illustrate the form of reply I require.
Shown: value=4600 unit=rpm
